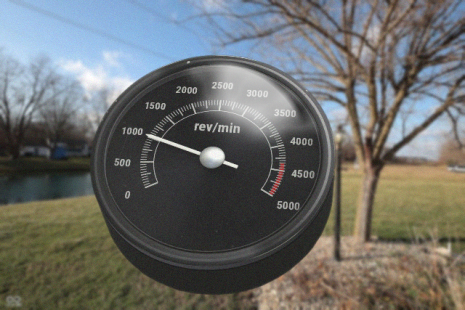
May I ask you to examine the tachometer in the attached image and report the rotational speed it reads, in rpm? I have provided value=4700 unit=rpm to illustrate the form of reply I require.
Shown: value=1000 unit=rpm
